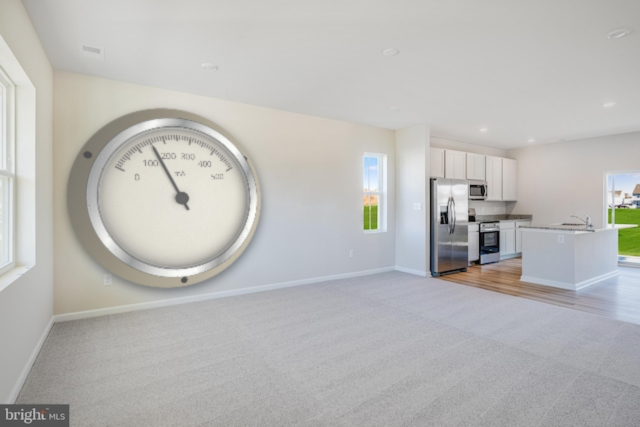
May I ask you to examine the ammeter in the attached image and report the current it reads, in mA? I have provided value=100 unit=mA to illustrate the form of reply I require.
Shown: value=150 unit=mA
